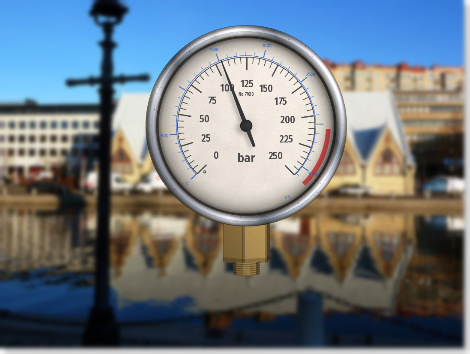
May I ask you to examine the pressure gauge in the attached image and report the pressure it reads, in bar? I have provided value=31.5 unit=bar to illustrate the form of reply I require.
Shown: value=105 unit=bar
